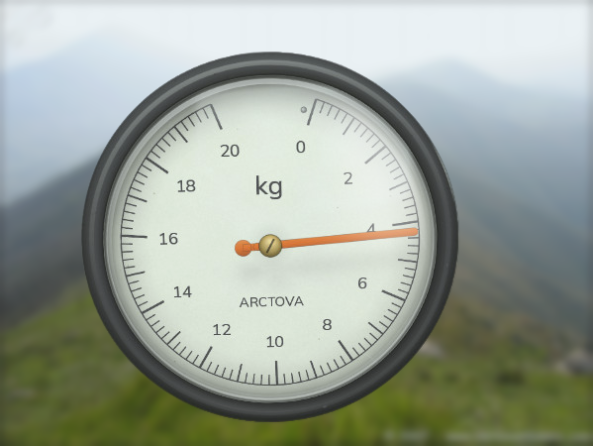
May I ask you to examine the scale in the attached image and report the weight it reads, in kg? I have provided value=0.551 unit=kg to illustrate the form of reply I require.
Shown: value=4.2 unit=kg
